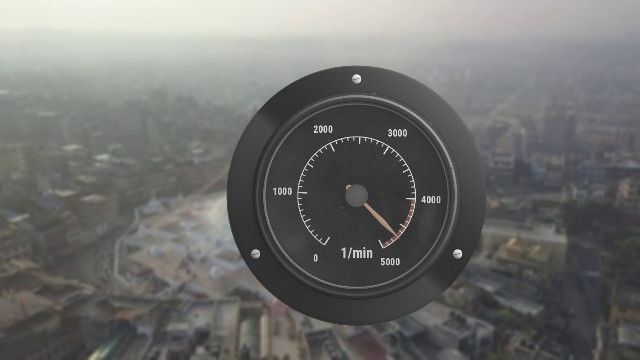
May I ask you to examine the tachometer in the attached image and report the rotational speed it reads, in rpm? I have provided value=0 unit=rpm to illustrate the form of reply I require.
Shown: value=4700 unit=rpm
